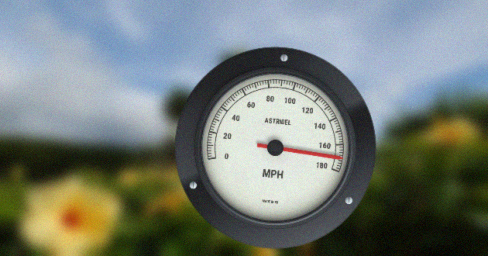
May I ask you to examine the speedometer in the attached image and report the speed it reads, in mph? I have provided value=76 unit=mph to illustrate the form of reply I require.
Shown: value=170 unit=mph
